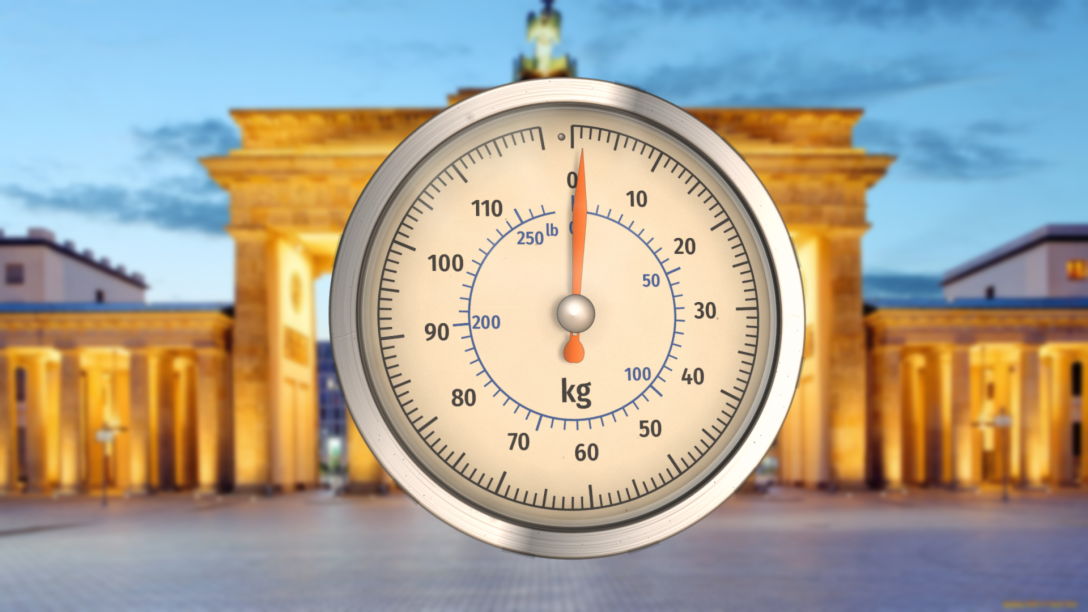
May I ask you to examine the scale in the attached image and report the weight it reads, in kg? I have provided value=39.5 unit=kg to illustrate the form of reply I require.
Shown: value=1 unit=kg
